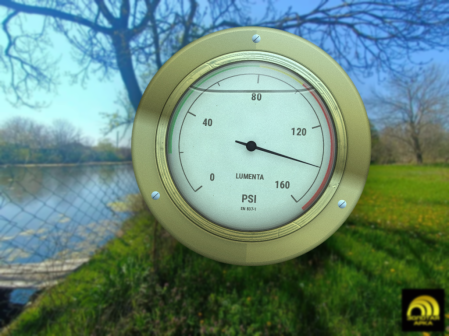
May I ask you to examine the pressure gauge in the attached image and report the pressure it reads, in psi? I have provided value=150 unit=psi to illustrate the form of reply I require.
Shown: value=140 unit=psi
